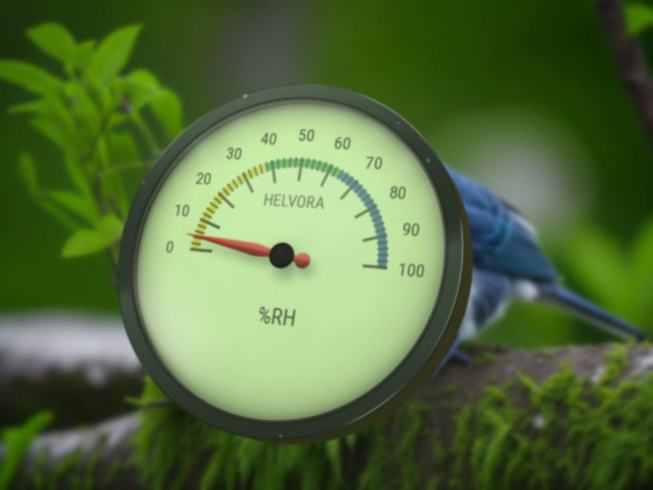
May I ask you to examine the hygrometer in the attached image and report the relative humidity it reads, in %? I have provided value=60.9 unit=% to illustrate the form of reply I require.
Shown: value=4 unit=%
